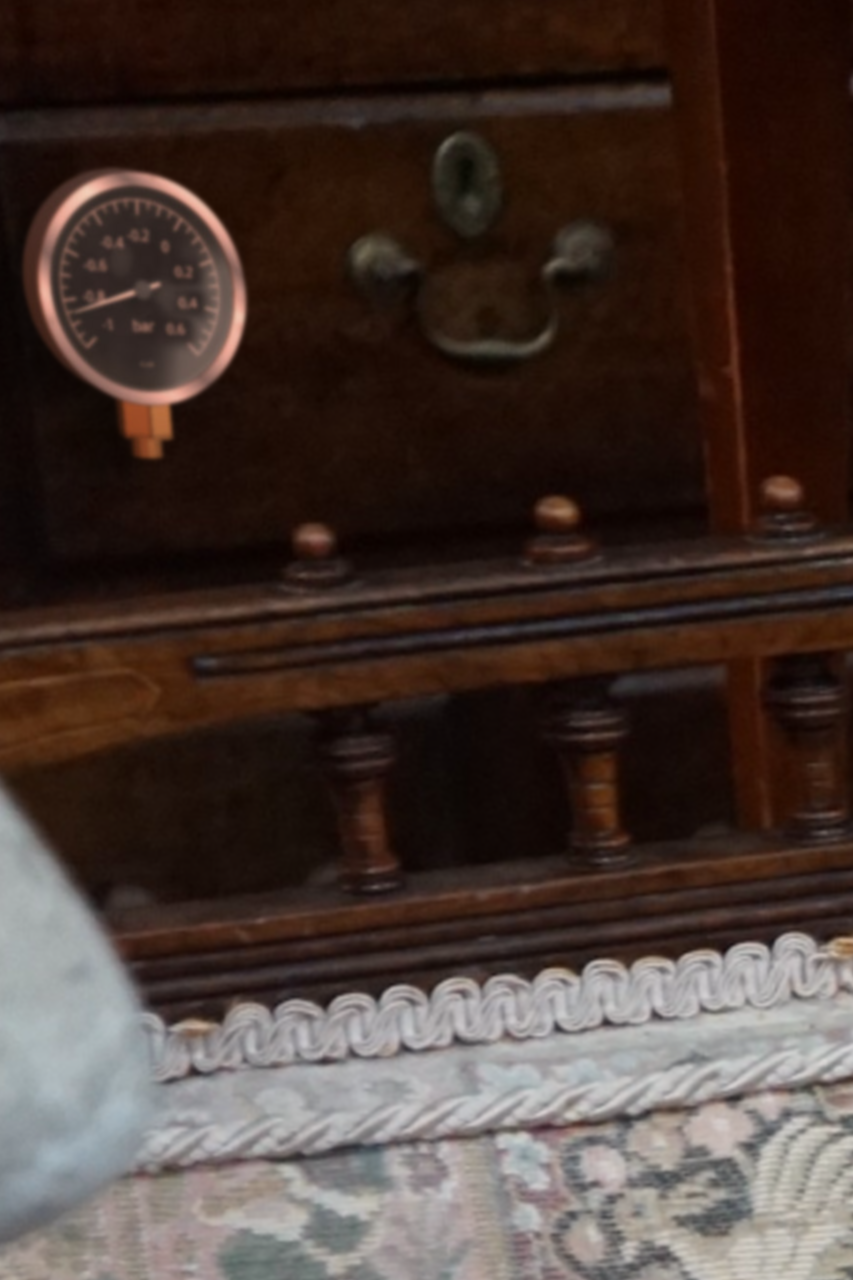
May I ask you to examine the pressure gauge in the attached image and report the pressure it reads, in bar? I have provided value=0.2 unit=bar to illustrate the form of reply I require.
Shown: value=-0.85 unit=bar
